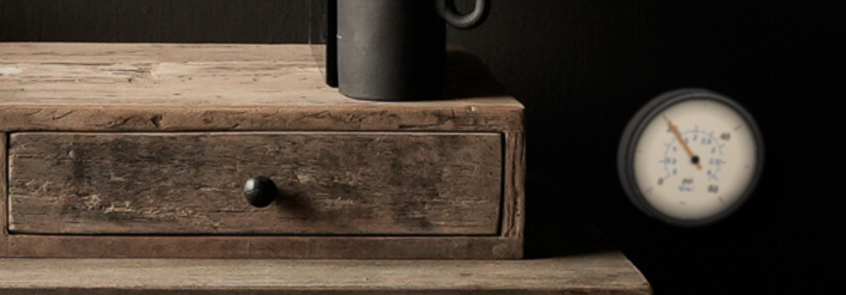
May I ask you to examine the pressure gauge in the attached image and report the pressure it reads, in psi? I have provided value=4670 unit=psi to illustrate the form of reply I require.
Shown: value=20 unit=psi
